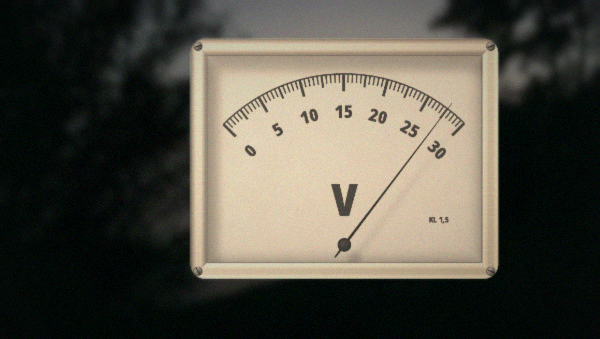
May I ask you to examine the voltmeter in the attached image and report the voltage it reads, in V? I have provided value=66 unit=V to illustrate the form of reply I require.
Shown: value=27.5 unit=V
